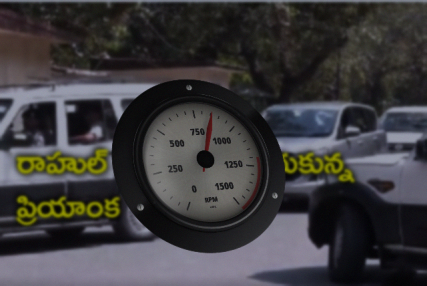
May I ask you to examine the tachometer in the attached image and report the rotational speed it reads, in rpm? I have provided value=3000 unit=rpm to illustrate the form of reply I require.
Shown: value=850 unit=rpm
